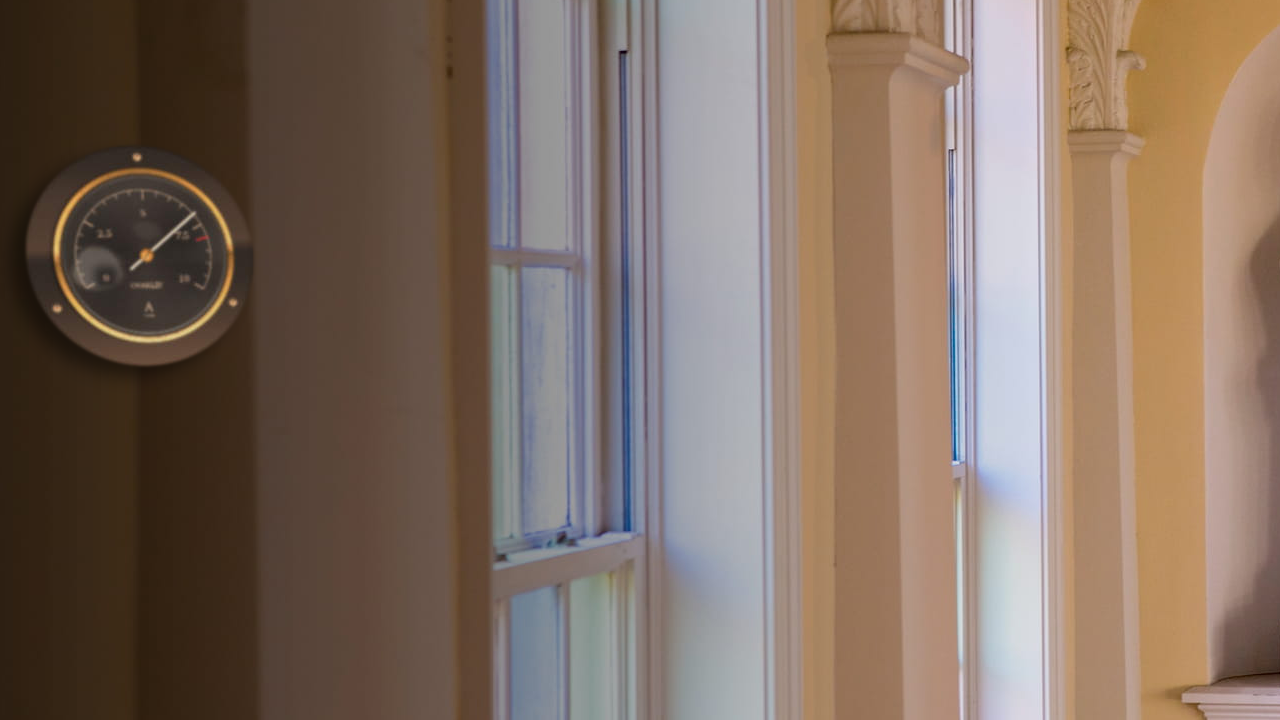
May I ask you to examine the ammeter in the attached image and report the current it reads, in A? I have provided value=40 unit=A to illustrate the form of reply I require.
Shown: value=7 unit=A
